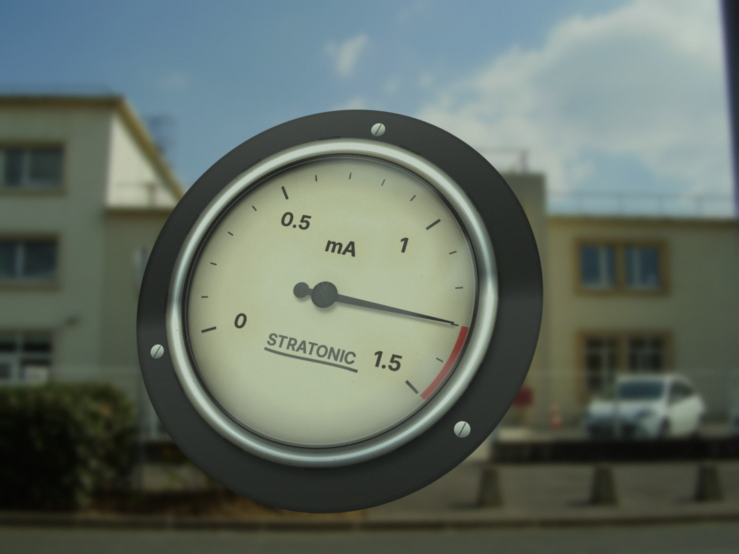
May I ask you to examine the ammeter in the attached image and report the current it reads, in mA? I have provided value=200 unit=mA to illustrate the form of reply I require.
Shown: value=1.3 unit=mA
